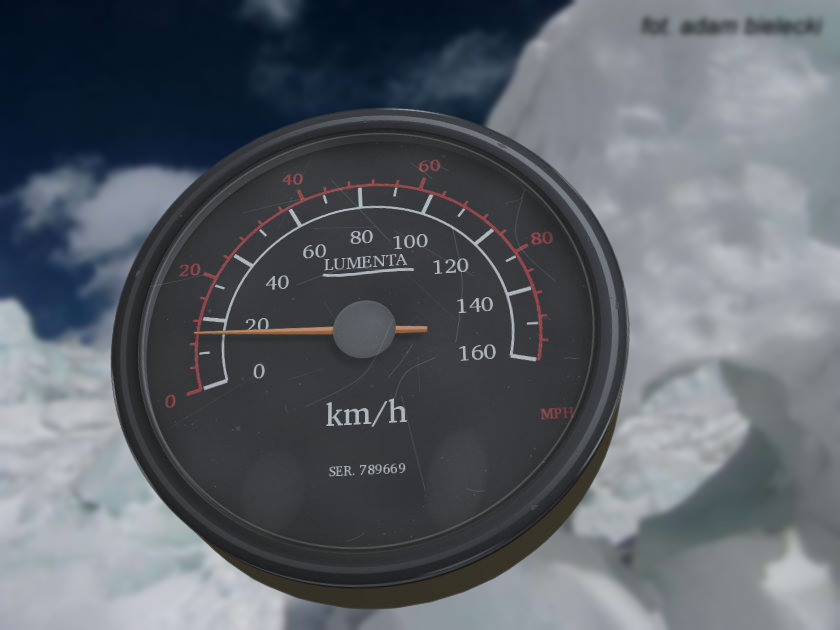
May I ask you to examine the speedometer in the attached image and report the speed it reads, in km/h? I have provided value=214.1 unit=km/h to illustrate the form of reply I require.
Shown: value=15 unit=km/h
